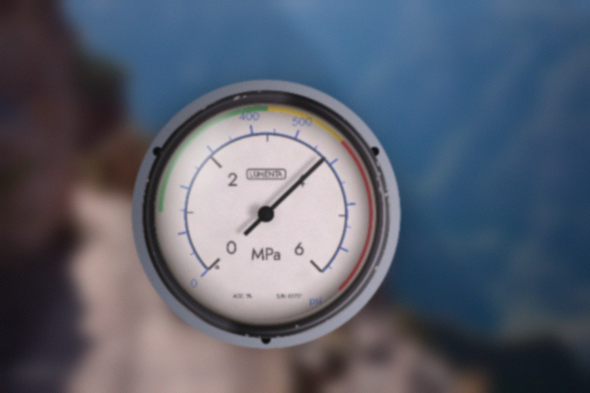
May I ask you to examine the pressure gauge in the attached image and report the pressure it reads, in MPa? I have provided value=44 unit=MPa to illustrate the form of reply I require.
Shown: value=4 unit=MPa
